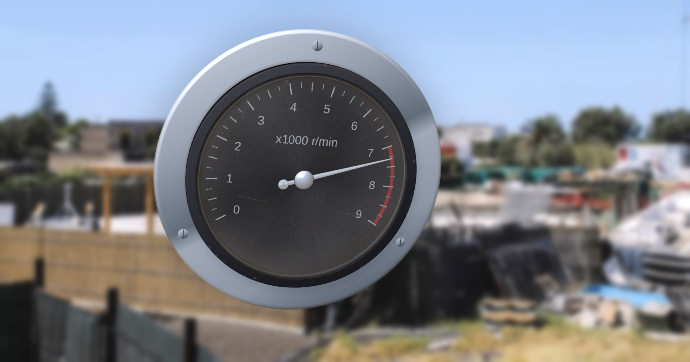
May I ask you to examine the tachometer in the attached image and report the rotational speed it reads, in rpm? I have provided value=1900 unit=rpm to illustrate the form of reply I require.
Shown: value=7250 unit=rpm
